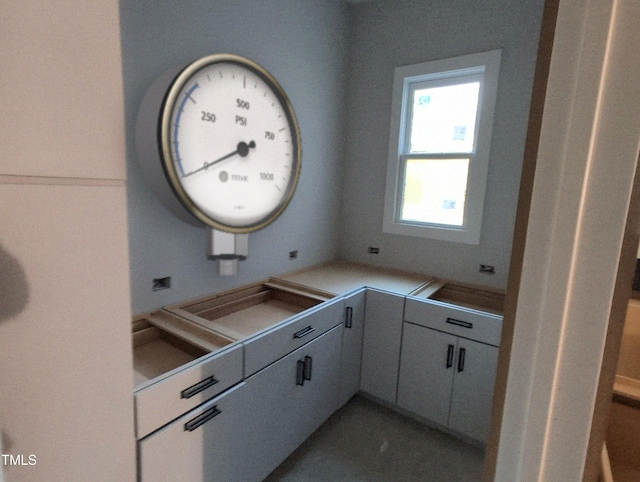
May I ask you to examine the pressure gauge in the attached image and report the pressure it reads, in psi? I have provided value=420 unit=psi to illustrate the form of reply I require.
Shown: value=0 unit=psi
